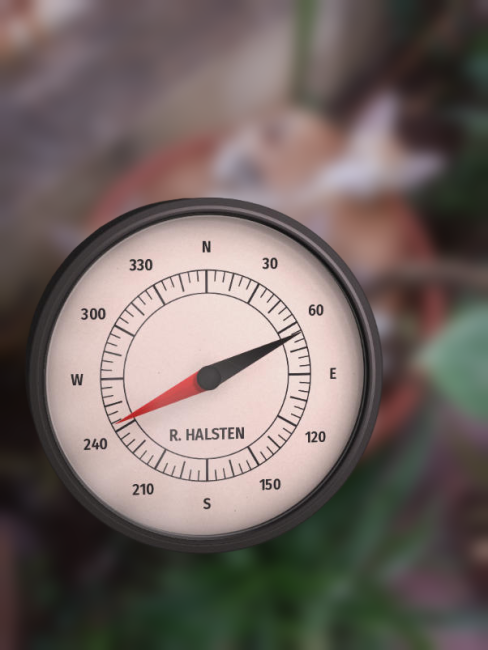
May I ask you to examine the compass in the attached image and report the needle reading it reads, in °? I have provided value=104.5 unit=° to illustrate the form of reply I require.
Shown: value=245 unit=°
